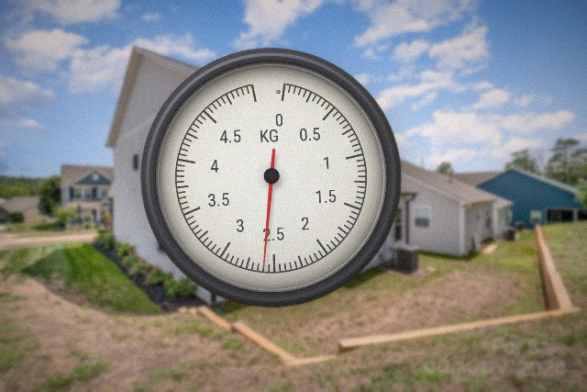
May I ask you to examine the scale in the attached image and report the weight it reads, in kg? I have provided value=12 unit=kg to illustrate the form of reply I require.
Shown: value=2.6 unit=kg
